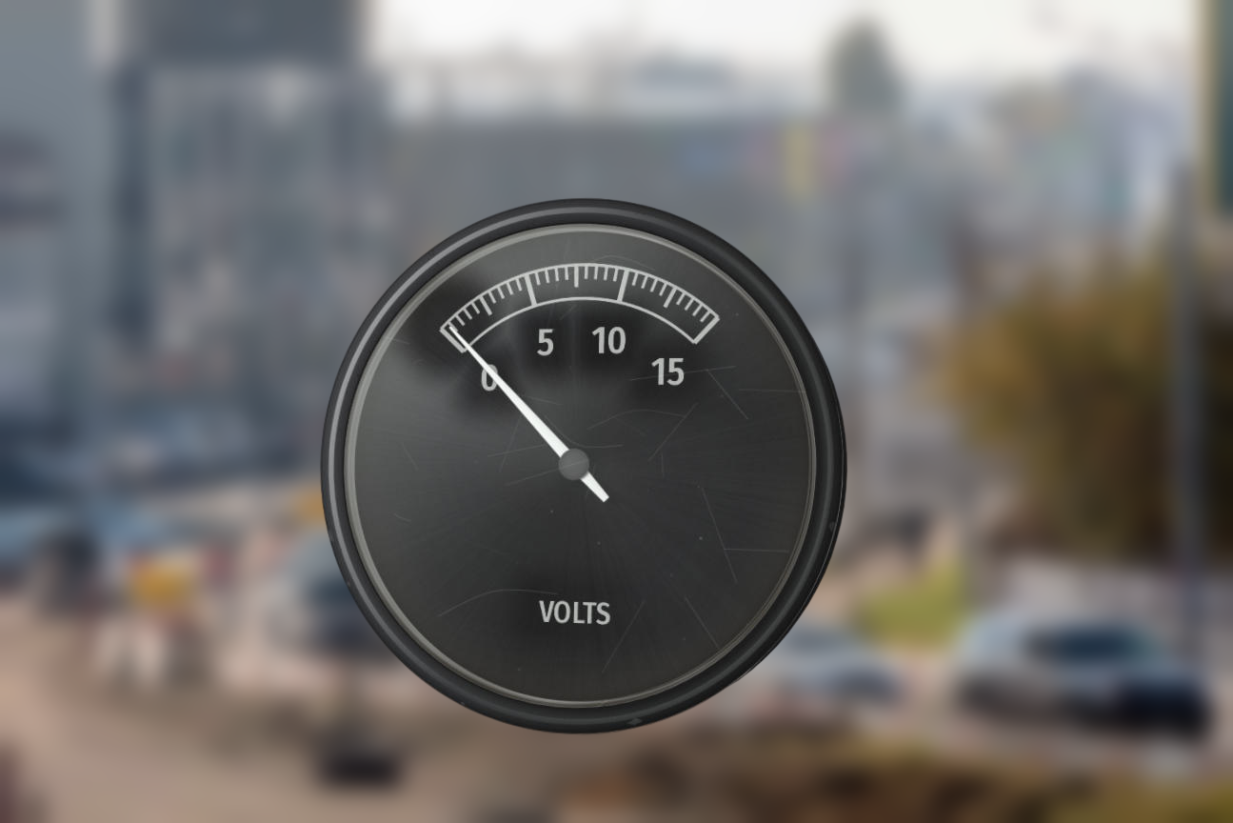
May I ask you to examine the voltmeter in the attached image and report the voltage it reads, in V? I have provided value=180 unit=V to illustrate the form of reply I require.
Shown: value=0.5 unit=V
